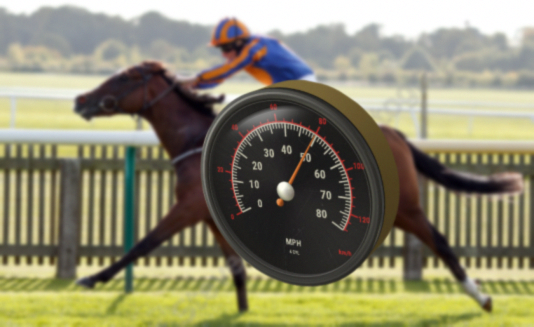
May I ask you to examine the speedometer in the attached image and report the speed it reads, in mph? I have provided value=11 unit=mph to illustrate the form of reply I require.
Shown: value=50 unit=mph
